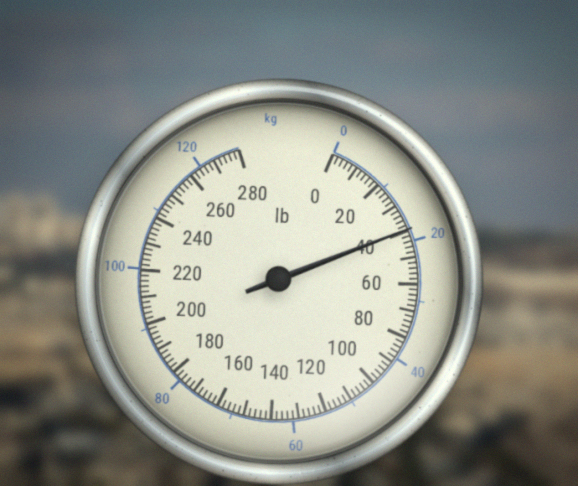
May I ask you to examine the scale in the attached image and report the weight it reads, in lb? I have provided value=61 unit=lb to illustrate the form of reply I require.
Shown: value=40 unit=lb
